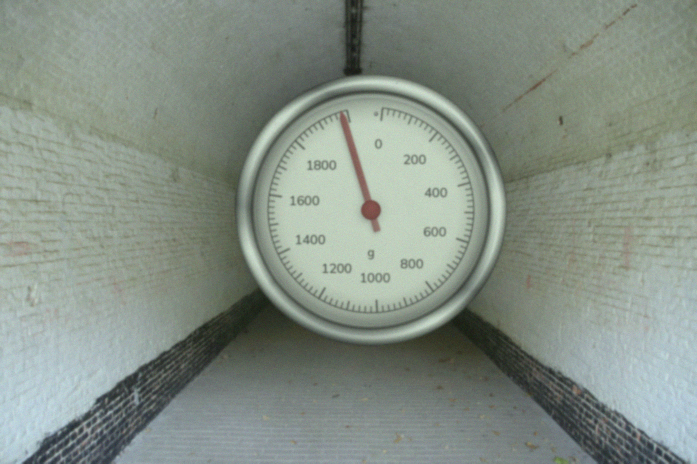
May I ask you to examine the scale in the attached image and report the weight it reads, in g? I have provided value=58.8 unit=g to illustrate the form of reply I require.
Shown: value=1980 unit=g
